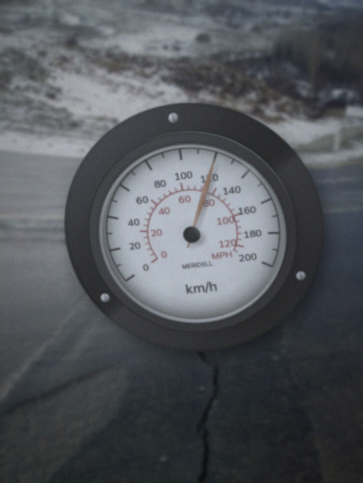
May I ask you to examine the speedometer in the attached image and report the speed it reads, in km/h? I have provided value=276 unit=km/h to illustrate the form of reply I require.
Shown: value=120 unit=km/h
